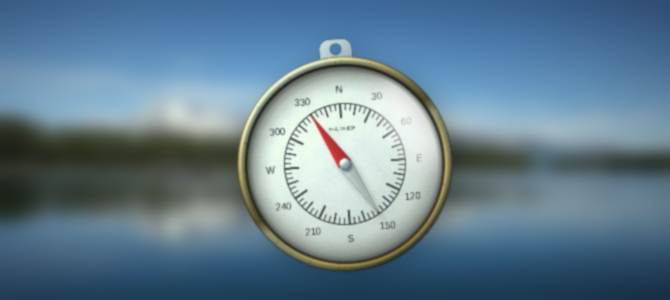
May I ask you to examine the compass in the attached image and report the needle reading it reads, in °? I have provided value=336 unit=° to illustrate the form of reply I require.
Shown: value=330 unit=°
